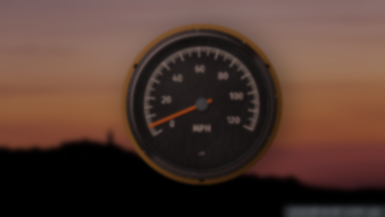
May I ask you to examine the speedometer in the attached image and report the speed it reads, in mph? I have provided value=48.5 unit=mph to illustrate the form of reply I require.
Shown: value=5 unit=mph
